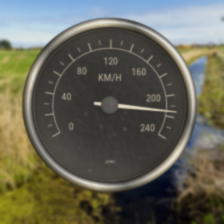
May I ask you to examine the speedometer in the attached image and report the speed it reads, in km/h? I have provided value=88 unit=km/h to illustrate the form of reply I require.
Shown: value=215 unit=km/h
